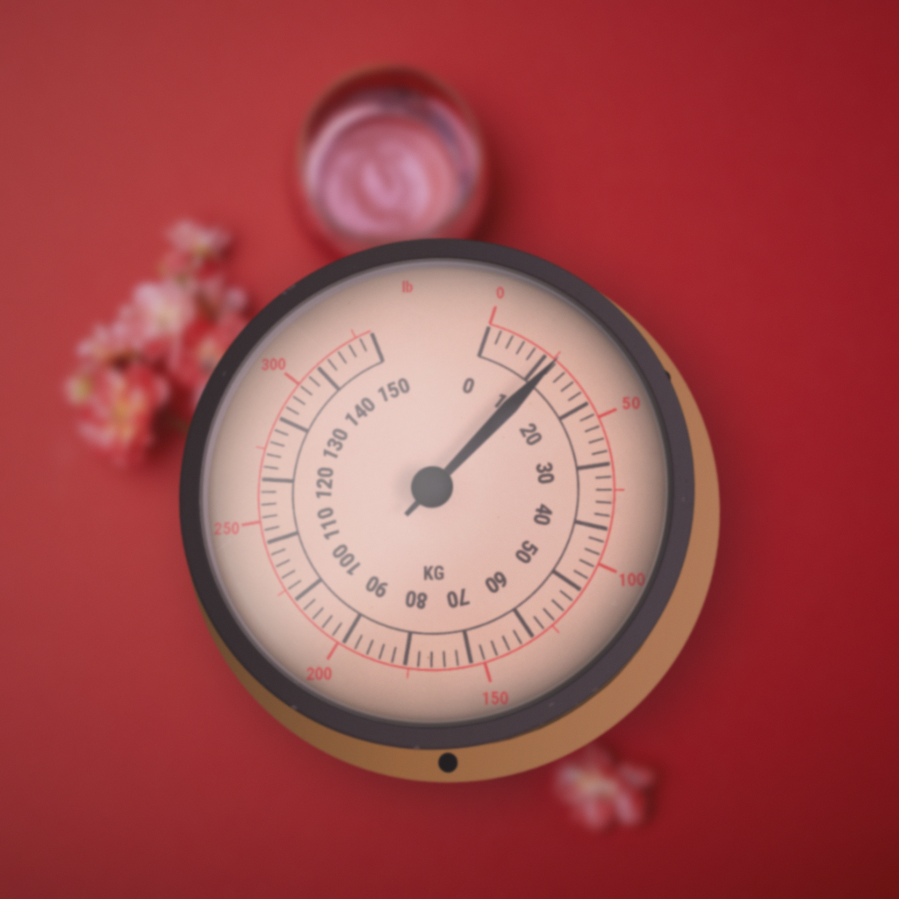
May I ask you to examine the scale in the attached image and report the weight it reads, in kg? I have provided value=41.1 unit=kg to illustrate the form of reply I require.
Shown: value=12 unit=kg
